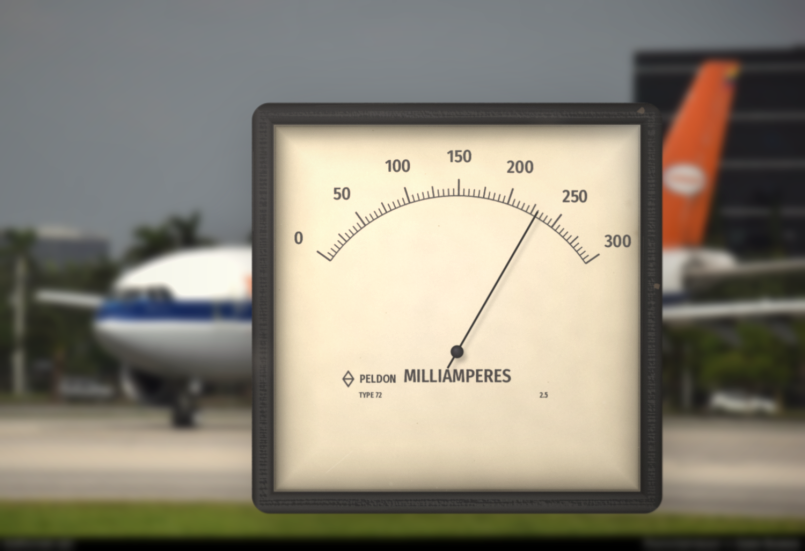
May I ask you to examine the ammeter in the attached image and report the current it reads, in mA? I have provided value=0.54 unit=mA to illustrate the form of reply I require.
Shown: value=230 unit=mA
